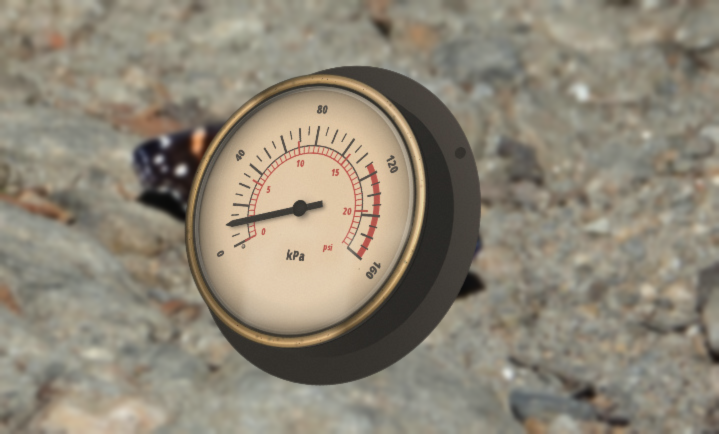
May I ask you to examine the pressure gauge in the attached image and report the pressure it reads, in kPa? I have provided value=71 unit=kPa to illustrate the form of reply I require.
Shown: value=10 unit=kPa
